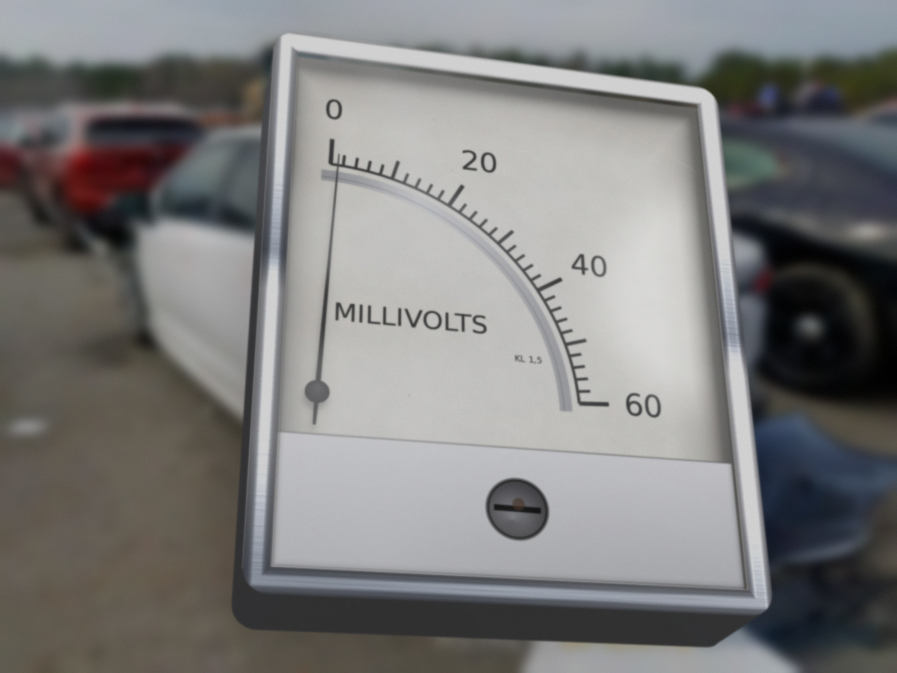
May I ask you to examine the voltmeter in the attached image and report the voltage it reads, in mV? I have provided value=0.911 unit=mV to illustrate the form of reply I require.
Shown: value=1 unit=mV
